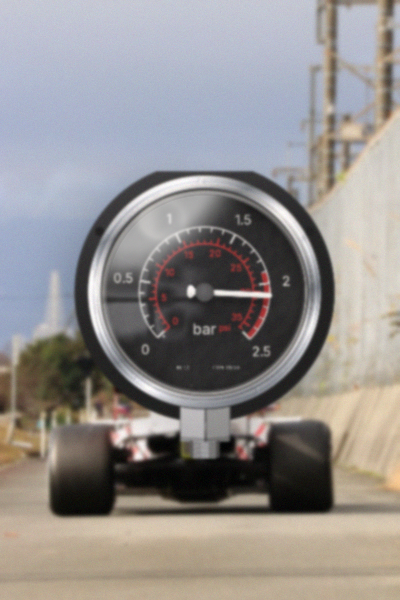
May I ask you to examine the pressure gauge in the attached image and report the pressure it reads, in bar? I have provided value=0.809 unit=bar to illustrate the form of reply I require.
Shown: value=2.1 unit=bar
